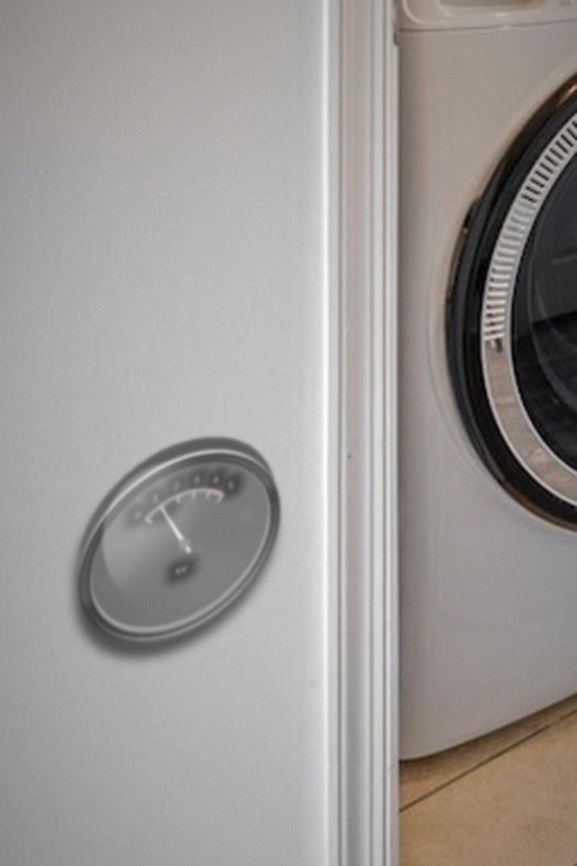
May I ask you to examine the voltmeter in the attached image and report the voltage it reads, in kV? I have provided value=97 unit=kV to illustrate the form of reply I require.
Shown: value=1 unit=kV
